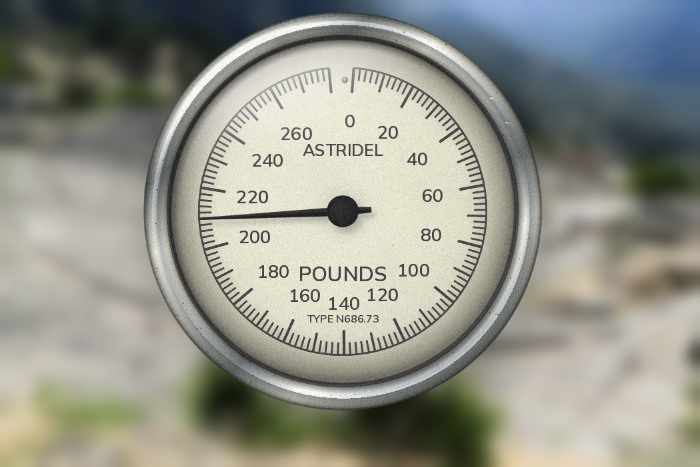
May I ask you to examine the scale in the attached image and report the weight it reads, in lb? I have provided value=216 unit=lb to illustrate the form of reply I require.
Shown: value=210 unit=lb
